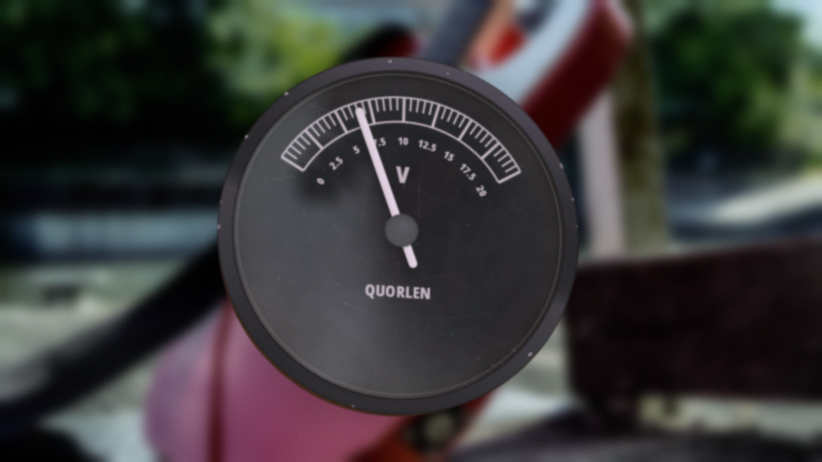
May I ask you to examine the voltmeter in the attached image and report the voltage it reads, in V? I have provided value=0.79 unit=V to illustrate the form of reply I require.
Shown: value=6.5 unit=V
